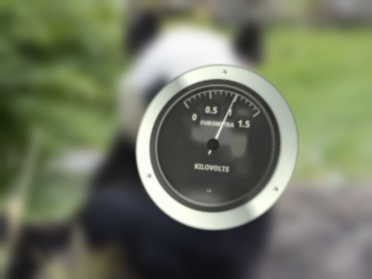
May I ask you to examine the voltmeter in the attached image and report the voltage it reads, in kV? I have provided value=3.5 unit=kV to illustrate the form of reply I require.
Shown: value=1 unit=kV
